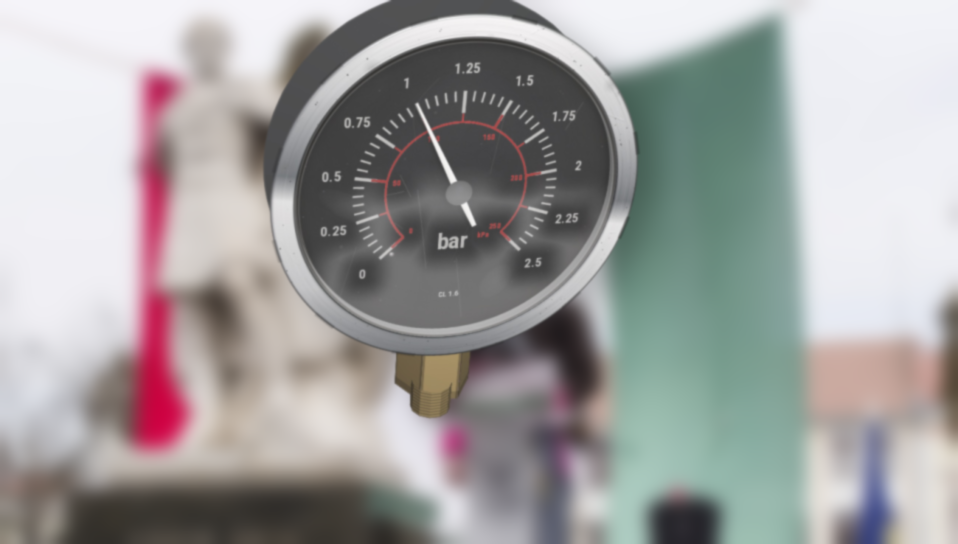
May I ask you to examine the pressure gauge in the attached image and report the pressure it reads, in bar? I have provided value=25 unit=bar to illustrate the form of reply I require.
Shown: value=1 unit=bar
